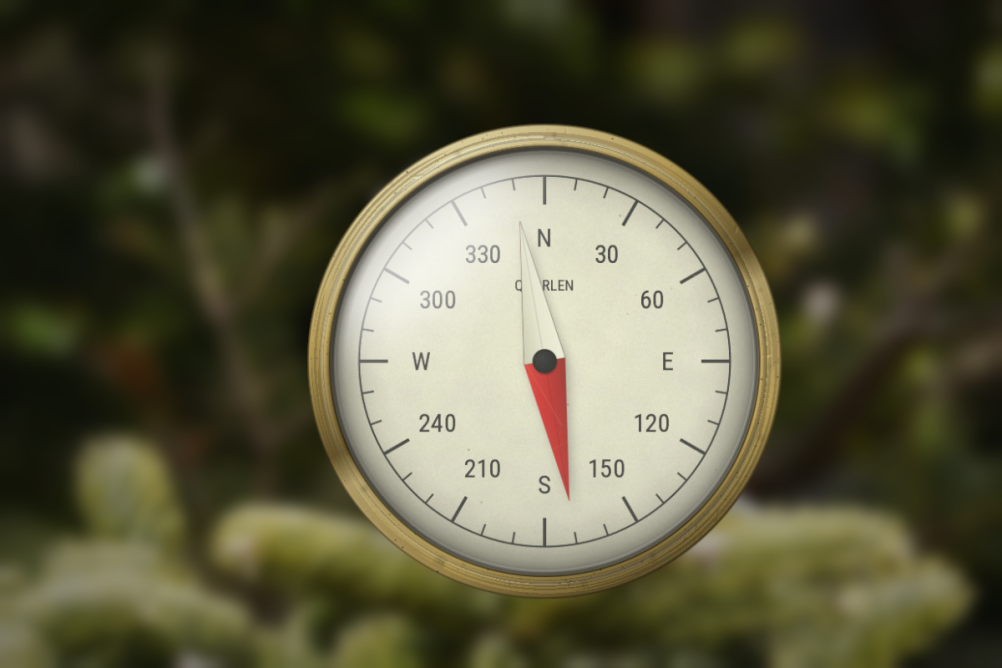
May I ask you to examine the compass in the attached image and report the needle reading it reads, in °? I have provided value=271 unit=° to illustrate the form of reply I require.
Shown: value=170 unit=°
